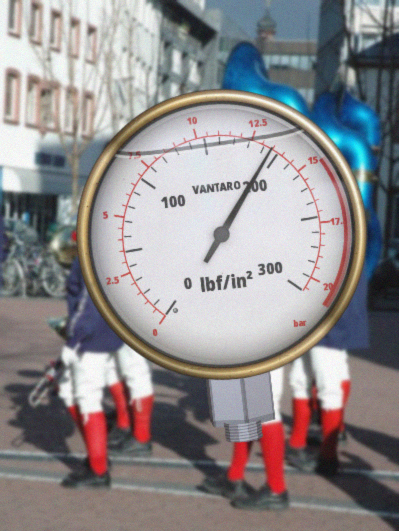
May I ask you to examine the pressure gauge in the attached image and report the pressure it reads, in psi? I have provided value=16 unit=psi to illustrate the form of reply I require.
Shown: value=195 unit=psi
